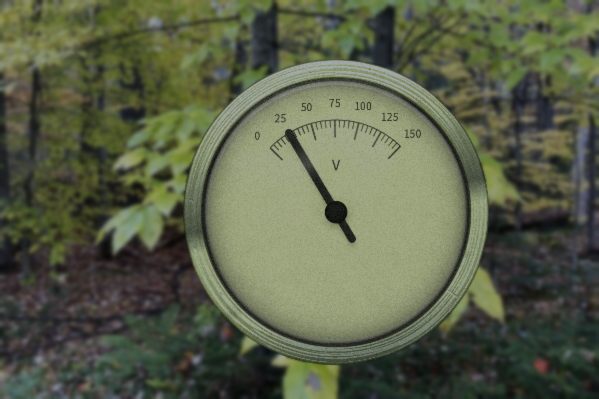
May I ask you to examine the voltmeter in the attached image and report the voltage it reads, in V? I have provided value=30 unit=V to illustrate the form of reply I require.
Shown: value=25 unit=V
